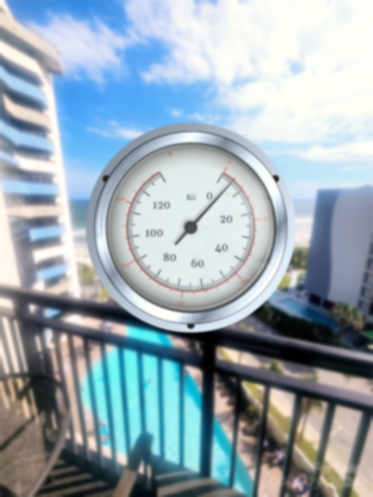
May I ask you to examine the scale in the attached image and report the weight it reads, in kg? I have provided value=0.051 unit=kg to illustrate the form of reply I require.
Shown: value=5 unit=kg
